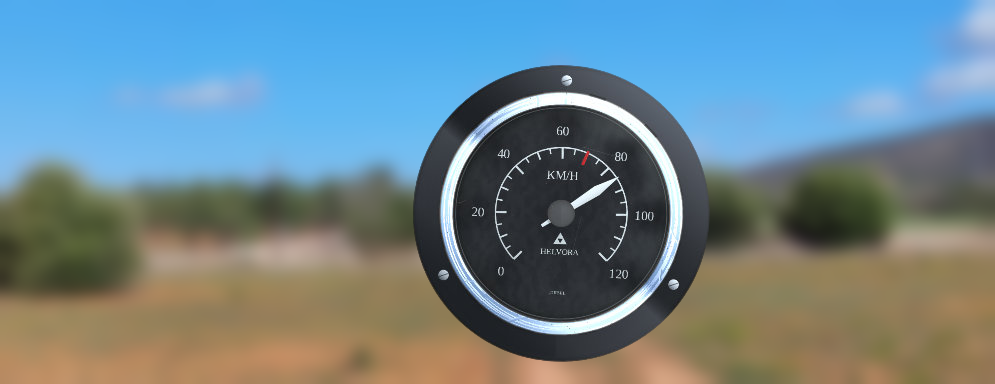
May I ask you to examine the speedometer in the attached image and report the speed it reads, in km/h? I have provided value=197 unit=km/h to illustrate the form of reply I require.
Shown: value=85 unit=km/h
